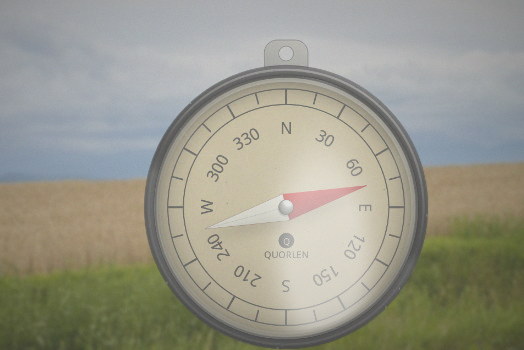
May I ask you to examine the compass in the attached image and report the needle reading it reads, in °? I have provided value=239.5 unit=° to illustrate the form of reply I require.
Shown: value=75 unit=°
